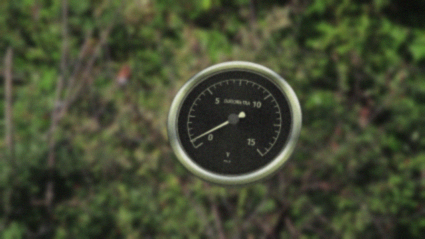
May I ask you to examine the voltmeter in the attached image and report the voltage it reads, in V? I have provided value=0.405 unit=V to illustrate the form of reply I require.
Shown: value=0.5 unit=V
